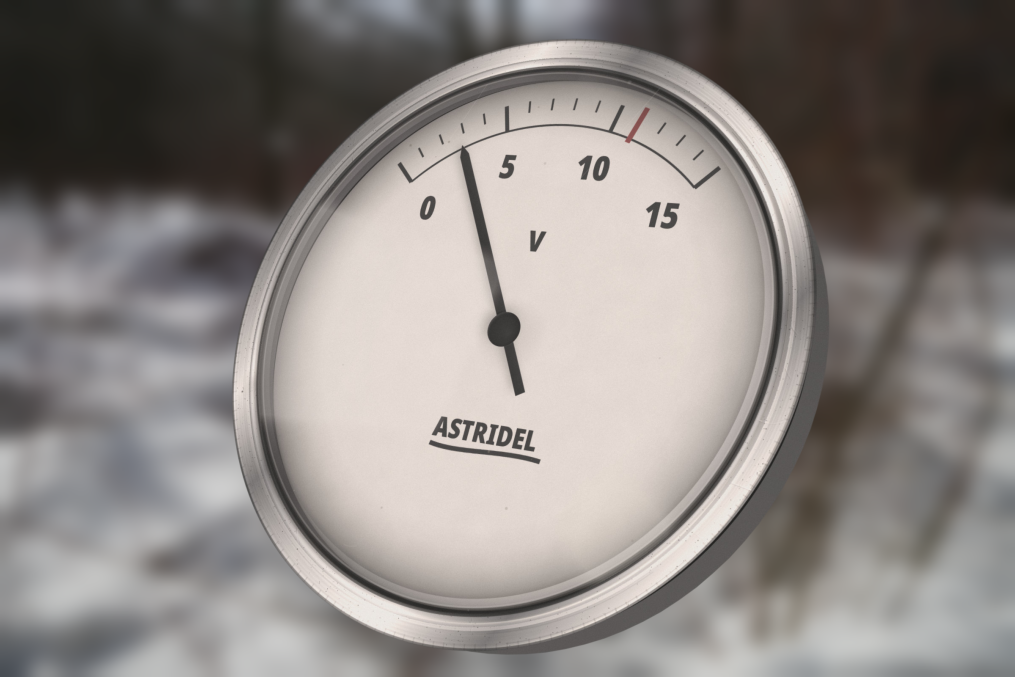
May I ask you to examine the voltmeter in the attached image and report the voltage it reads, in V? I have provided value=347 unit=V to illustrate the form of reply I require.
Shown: value=3 unit=V
